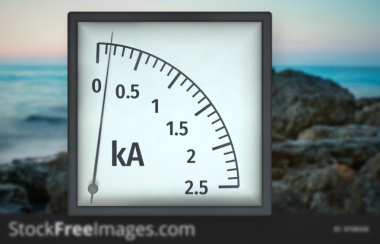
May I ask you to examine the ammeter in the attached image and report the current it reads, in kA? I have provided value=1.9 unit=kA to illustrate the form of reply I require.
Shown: value=0.15 unit=kA
